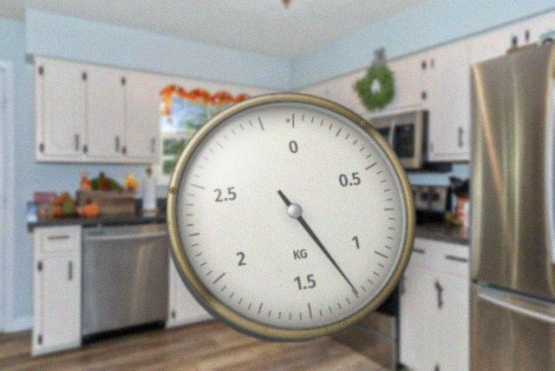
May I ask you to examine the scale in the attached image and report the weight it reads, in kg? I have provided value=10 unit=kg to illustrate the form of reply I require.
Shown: value=1.25 unit=kg
